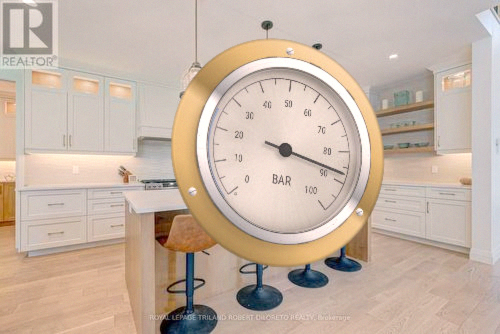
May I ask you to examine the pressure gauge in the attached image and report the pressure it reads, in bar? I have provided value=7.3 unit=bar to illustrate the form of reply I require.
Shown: value=87.5 unit=bar
